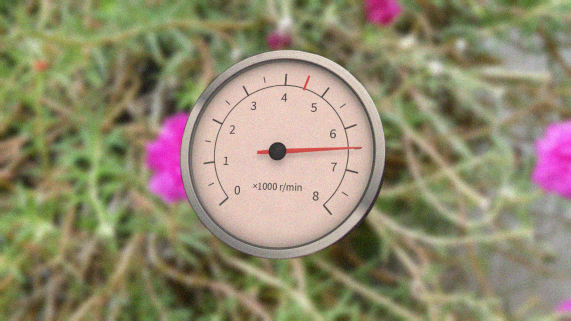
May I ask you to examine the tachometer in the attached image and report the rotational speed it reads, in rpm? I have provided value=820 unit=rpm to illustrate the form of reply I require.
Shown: value=6500 unit=rpm
